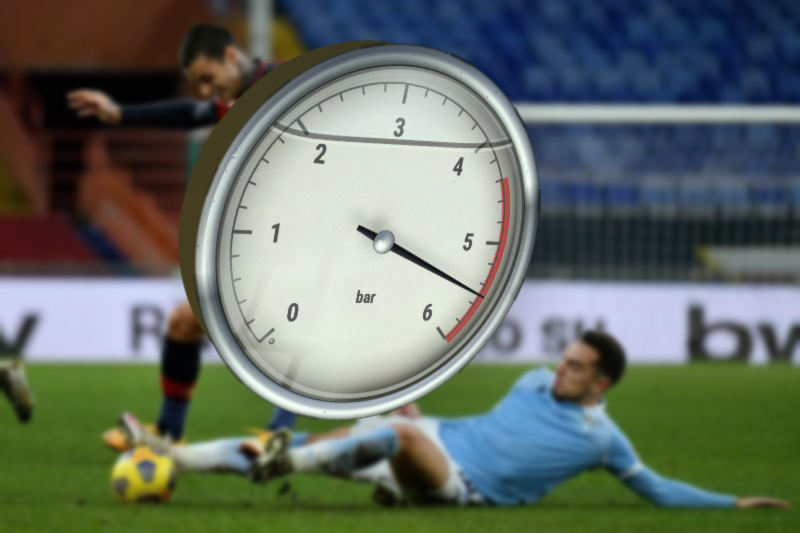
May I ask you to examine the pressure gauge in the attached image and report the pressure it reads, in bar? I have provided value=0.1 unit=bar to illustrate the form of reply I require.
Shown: value=5.5 unit=bar
